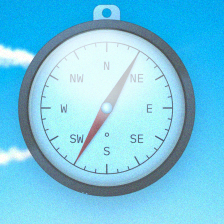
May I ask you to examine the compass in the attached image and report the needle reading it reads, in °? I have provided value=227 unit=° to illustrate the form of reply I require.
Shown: value=210 unit=°
